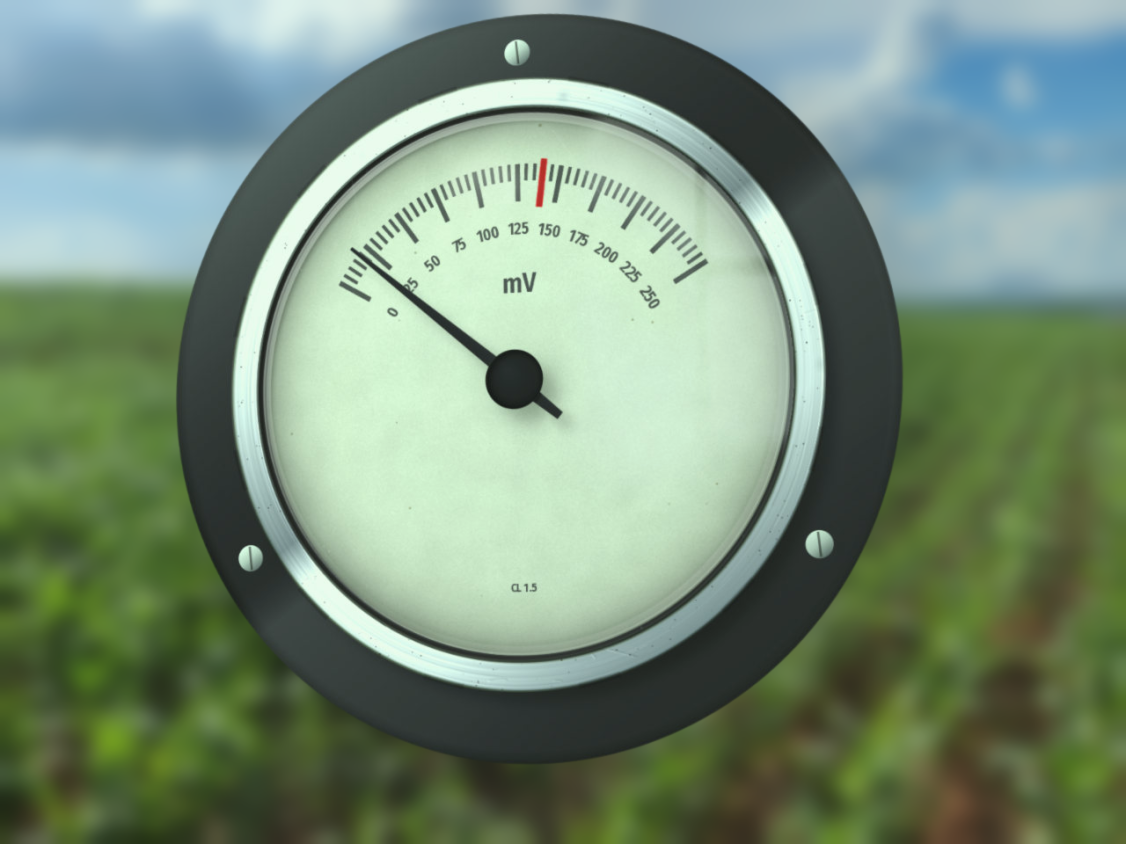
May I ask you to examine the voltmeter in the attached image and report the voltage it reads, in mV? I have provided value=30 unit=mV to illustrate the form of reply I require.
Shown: value=20 unit=mV
